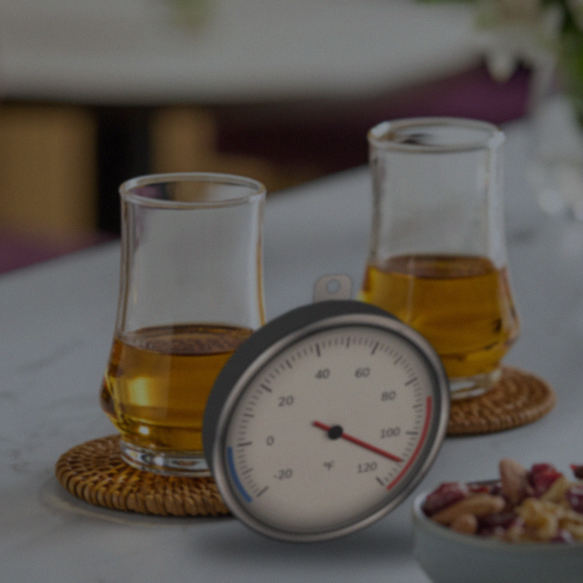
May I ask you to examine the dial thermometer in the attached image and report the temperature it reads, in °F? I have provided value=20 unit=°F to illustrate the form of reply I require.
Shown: value=110 unit=°F
